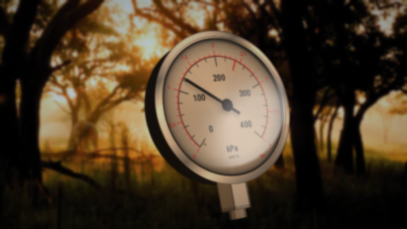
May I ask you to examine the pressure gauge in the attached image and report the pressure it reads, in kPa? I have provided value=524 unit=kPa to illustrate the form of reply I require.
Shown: value=120 unit=kPa
